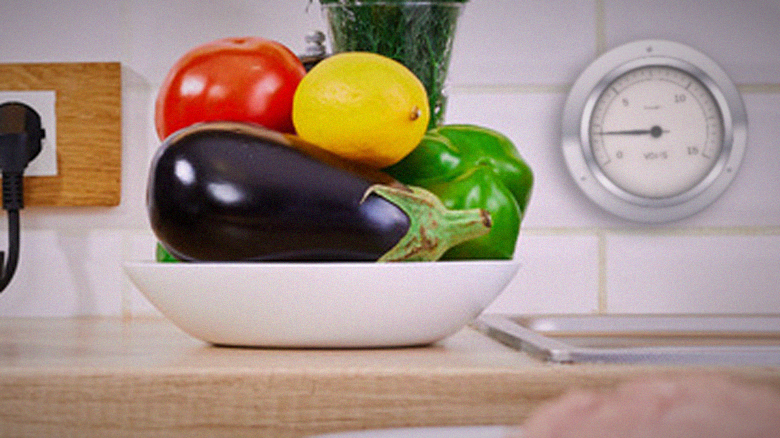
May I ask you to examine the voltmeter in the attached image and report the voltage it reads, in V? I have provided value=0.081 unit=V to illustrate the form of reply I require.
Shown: value=2 unit=V
